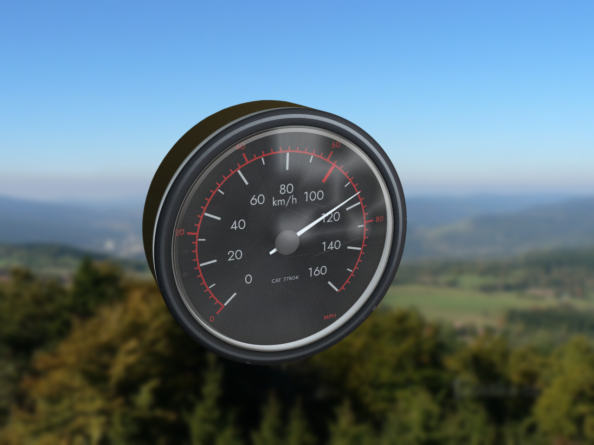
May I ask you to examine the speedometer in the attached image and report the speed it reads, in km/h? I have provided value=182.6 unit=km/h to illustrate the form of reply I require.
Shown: value=115 unit=km/h
